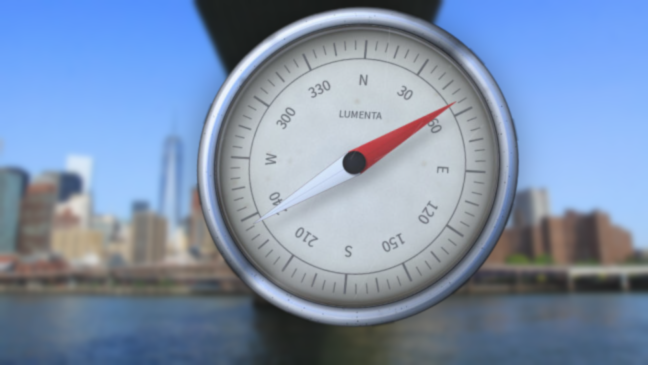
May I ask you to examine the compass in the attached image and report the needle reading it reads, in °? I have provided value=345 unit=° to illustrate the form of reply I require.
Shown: value=55 unit=°
